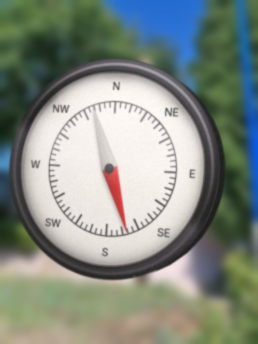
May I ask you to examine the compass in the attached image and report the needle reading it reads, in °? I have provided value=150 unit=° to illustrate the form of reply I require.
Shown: value=160 unit=°
